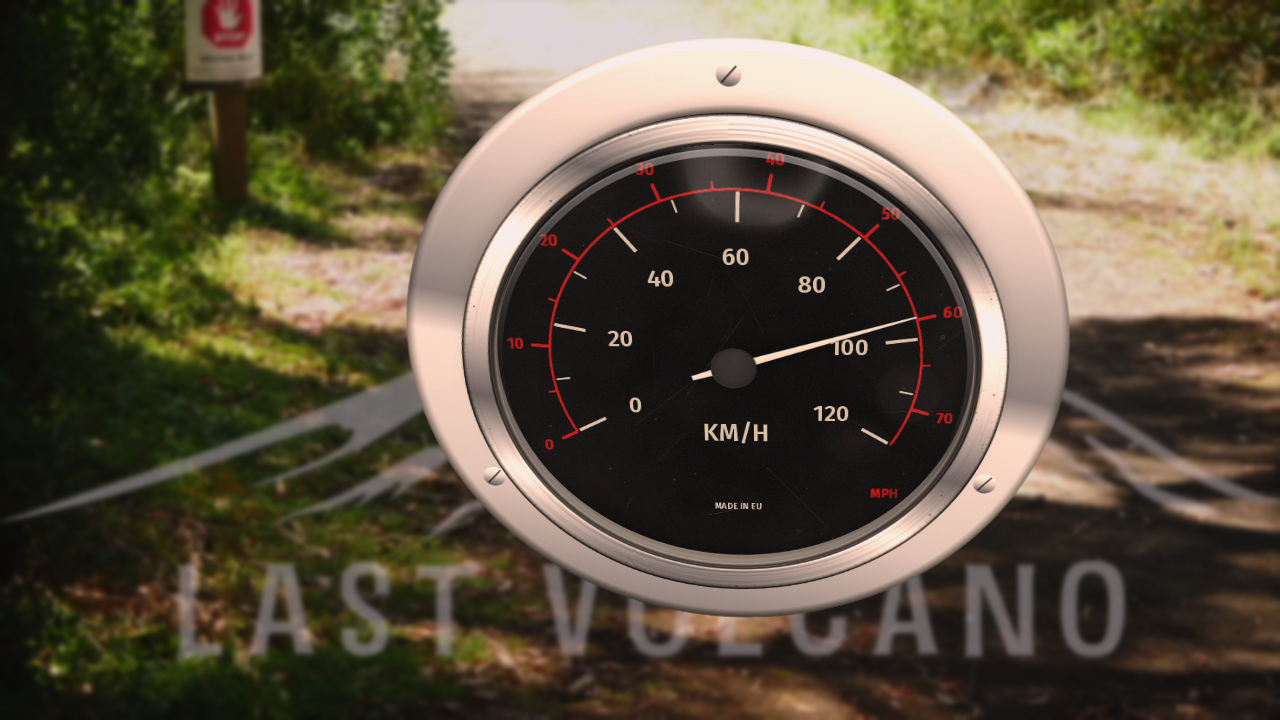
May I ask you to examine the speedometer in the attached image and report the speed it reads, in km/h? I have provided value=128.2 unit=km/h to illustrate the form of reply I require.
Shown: value=95 unit=km/h
